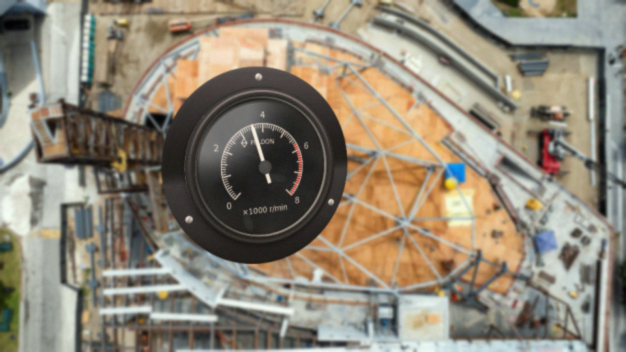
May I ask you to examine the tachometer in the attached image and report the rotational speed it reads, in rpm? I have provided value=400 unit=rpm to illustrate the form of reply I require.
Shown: value=3500 unit=rpm
